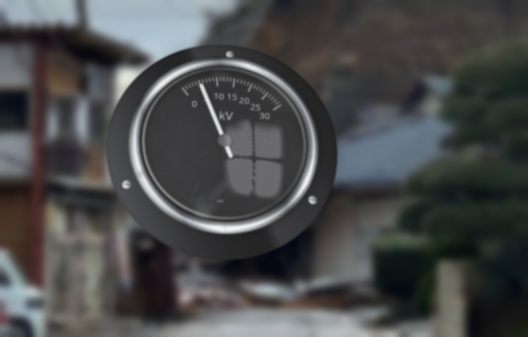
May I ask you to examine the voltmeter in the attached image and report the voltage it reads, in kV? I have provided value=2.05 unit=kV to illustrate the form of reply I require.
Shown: value=5 unit=kV
